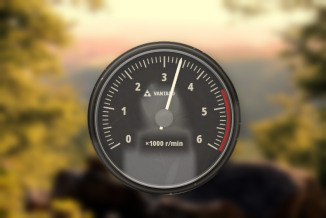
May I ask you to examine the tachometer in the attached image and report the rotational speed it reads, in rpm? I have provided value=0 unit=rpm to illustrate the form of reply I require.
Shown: value=3400 unit=rpm
